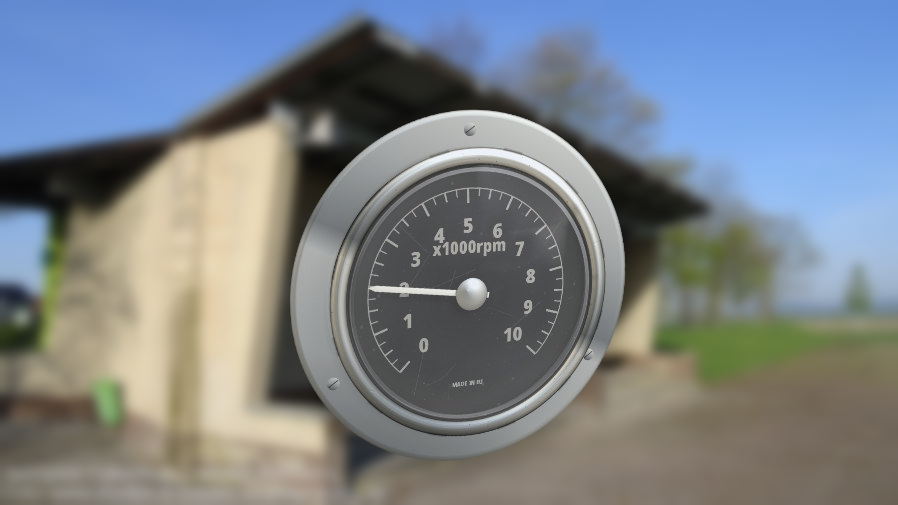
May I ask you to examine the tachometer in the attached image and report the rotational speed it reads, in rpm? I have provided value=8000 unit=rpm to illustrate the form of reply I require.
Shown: value=2000 unit=rpm
